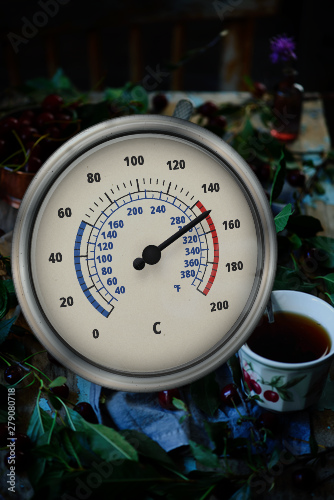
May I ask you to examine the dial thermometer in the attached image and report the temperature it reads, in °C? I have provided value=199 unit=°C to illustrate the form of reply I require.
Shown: value=148 unit=°C
